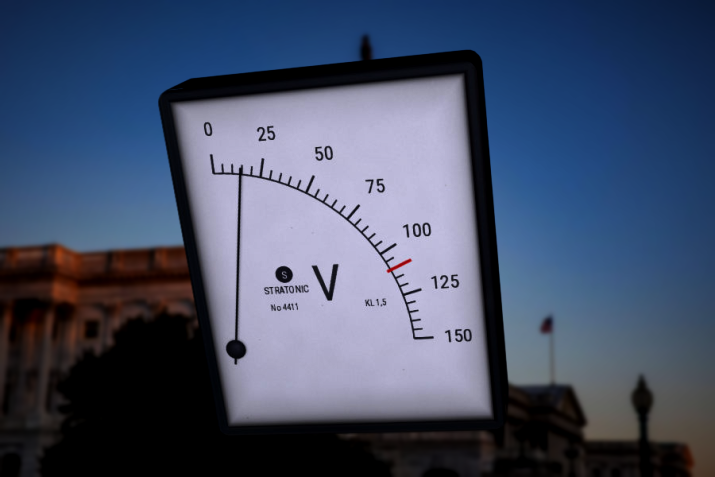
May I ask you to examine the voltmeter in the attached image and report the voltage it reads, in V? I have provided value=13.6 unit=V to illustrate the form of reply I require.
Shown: value=15 unit=V
